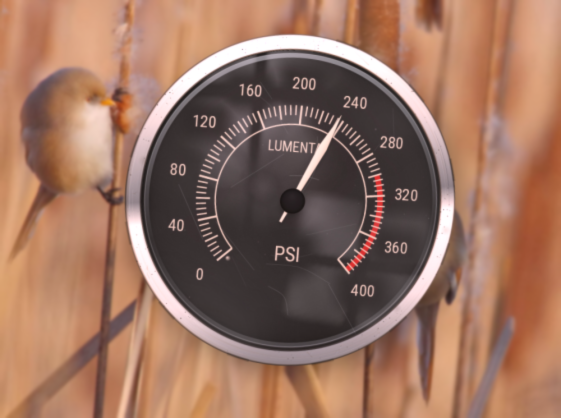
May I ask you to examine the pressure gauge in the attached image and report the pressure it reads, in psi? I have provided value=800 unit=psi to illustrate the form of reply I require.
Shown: value=235 unit=psi
